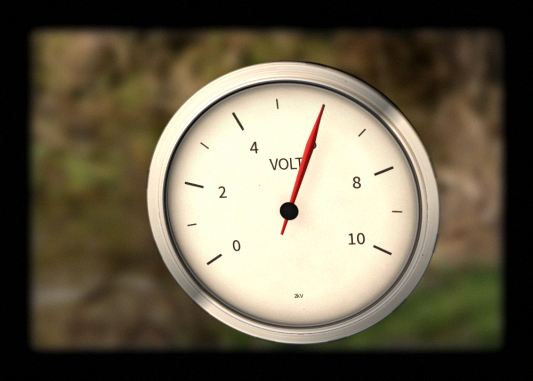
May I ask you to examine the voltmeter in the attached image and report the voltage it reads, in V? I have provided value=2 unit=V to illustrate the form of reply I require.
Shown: value=6 unit=V
